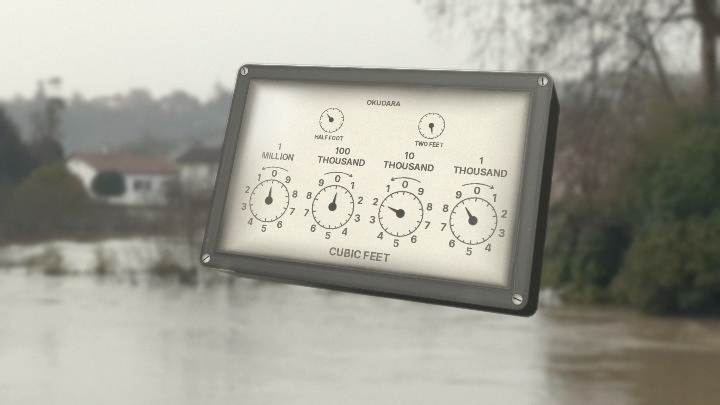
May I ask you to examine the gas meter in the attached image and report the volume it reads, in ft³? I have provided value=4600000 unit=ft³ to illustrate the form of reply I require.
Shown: value=1900 unit=ft³
